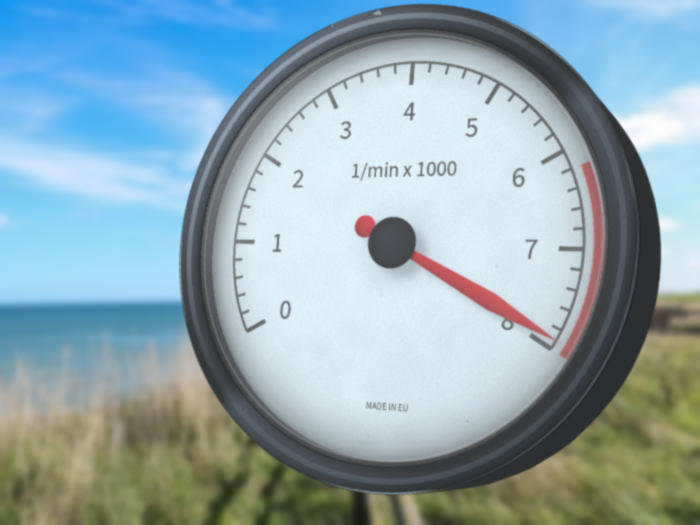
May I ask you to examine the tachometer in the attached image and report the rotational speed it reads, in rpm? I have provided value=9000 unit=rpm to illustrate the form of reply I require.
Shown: value=7900 unit=rpm
